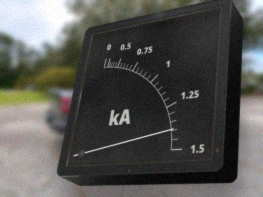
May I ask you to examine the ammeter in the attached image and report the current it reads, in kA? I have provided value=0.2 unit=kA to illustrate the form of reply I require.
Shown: value=1.4 unit=kA
